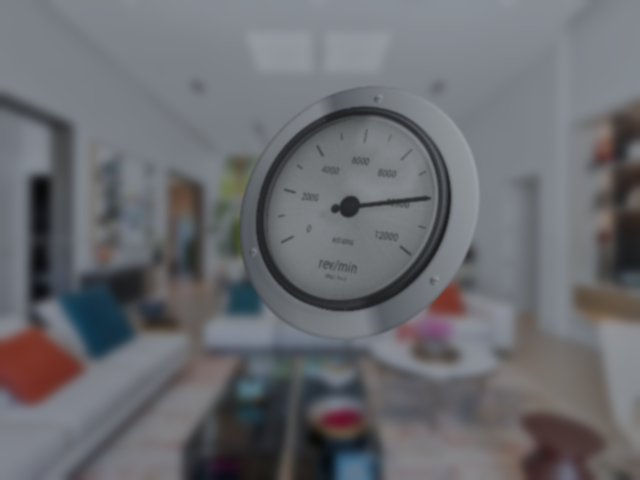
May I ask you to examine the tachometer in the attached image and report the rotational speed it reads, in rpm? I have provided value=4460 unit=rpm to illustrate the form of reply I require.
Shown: value=10000 unit=rpm
